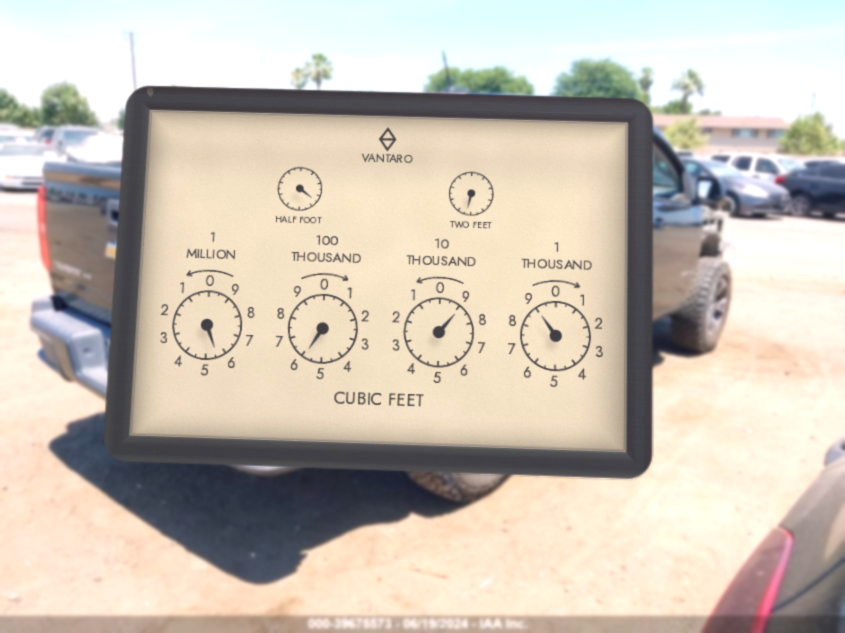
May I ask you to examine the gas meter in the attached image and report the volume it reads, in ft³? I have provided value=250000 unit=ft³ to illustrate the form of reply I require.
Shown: value=558900 unit=ft³
